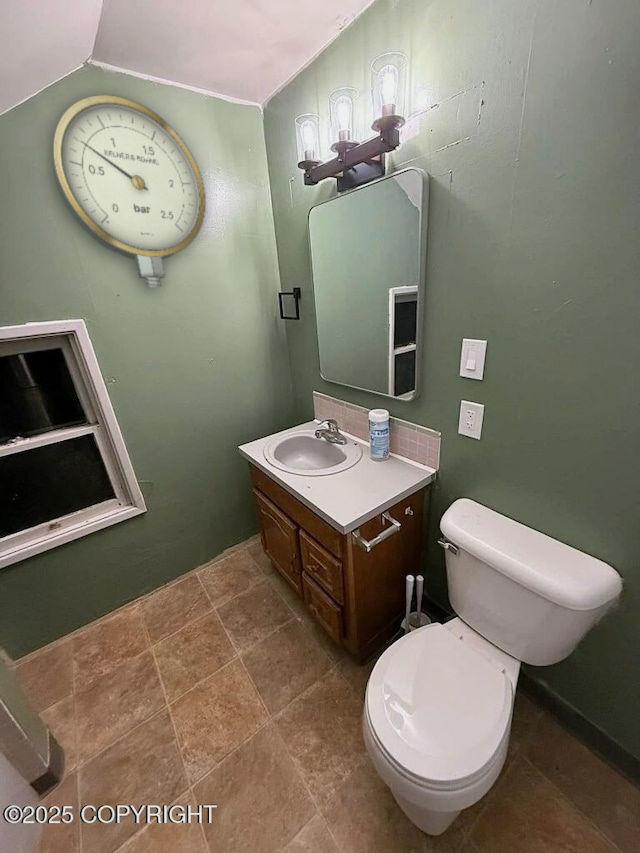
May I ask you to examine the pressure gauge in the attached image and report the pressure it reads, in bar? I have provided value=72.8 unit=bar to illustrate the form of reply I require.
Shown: value=0.7 unit=bar
